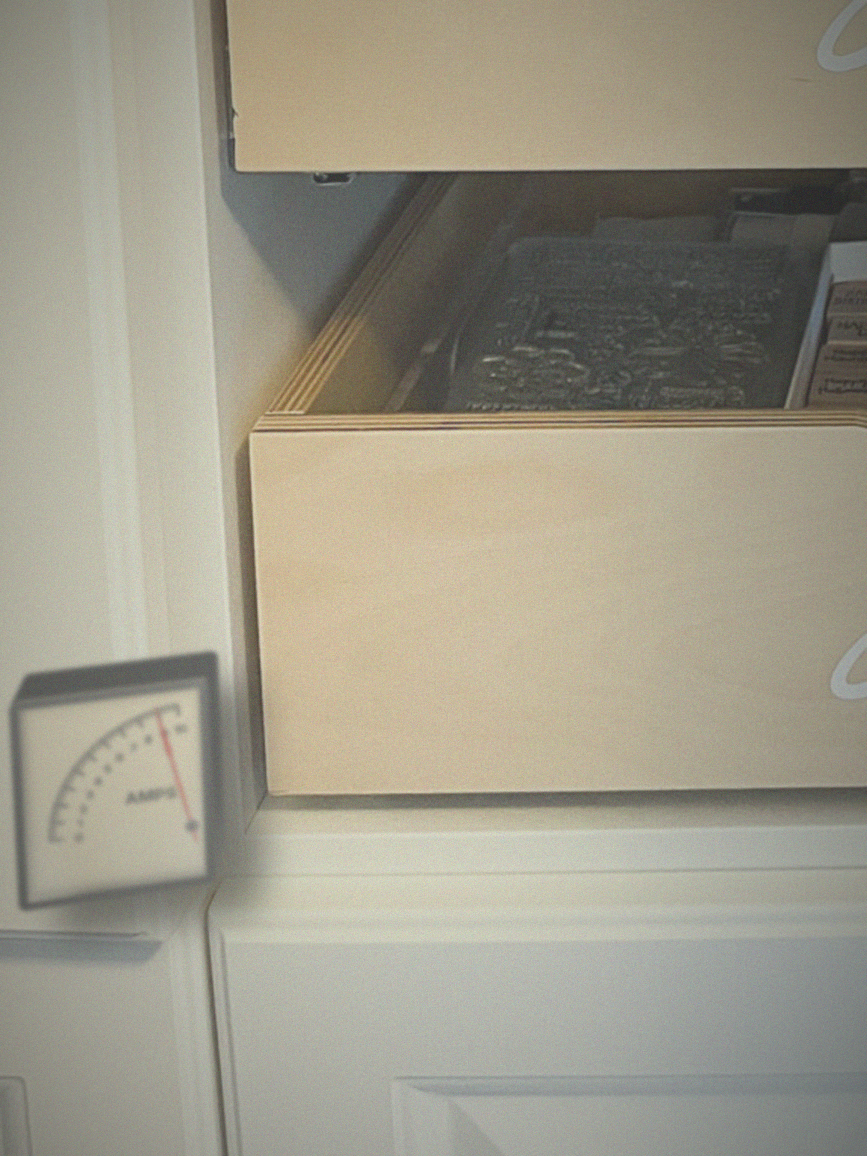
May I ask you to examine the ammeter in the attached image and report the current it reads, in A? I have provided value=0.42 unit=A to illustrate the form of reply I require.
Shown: value=9 unit=A
